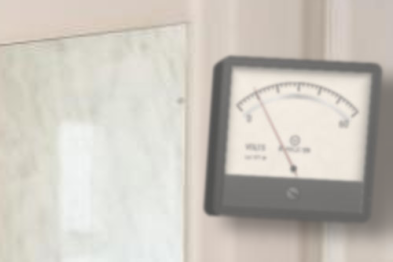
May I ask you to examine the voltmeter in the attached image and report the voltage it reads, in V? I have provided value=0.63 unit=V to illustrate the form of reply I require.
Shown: value=10 unit=V
